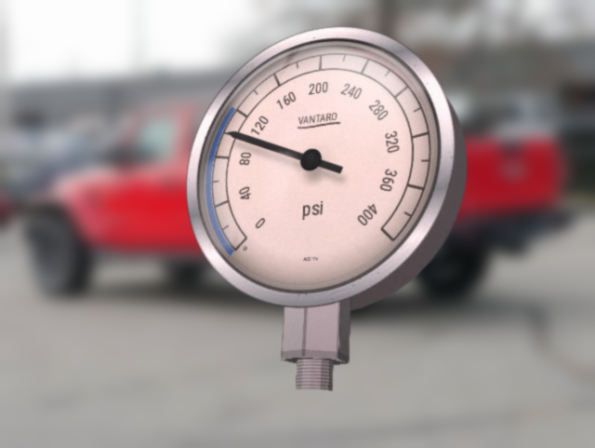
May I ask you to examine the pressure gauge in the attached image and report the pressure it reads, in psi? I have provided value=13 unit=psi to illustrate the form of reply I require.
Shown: value=100 unit=psi
